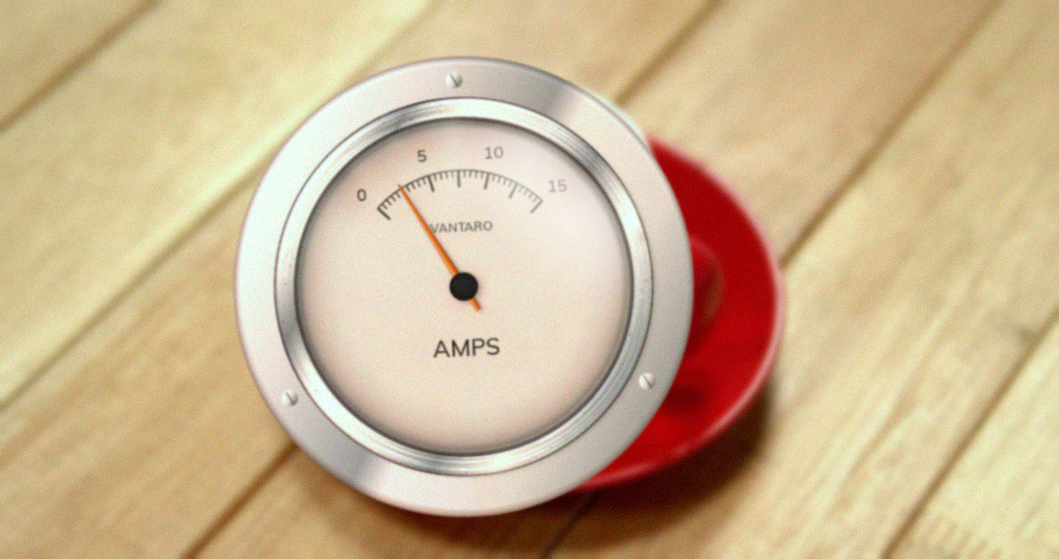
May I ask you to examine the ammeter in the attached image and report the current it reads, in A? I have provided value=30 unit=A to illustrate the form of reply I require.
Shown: value=2.5 unit=A
